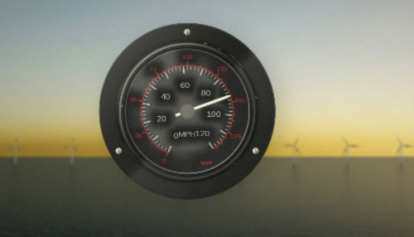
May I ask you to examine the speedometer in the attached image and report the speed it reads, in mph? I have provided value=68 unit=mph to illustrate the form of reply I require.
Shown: value=90 unit=mph
